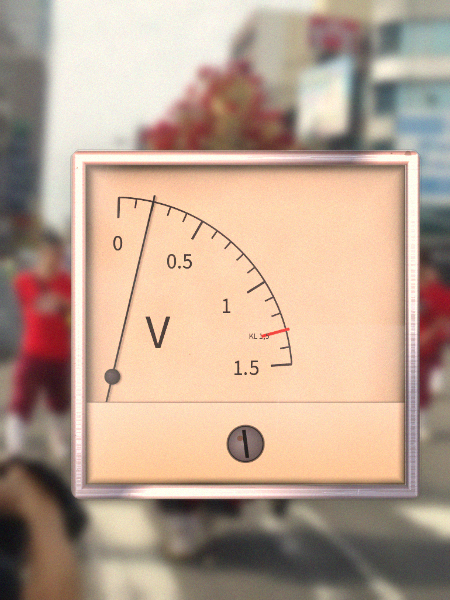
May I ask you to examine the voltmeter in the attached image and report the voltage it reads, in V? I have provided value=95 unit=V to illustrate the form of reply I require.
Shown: value=0.2 unit=V
